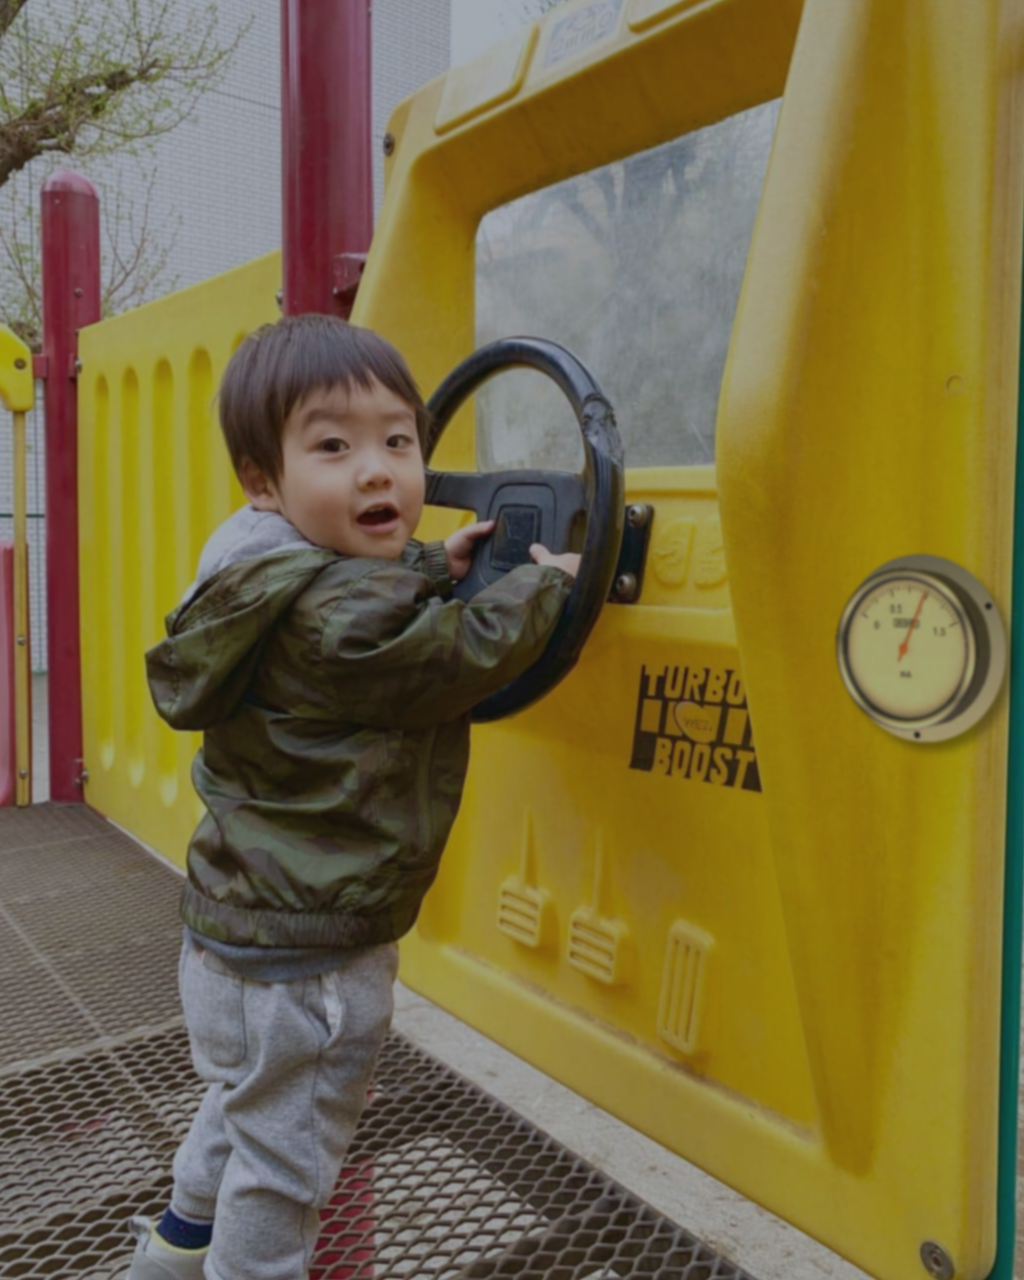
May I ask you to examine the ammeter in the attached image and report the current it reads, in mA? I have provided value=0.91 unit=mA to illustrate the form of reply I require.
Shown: value=1 unit=mA
